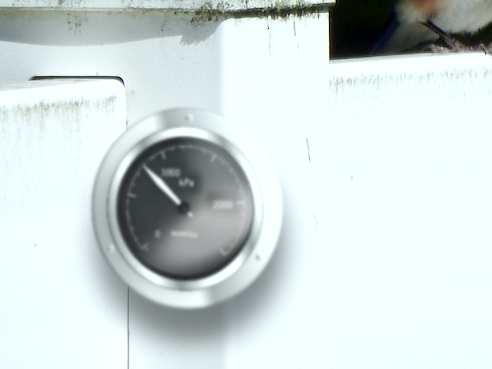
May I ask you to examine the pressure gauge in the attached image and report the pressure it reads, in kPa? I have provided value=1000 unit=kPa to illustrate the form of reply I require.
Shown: value=800 unit=kPa
